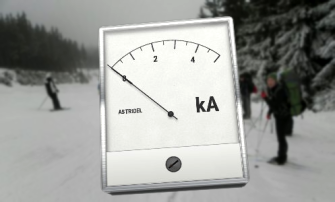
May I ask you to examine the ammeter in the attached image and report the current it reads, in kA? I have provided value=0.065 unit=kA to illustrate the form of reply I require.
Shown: value=0 unit=kA
